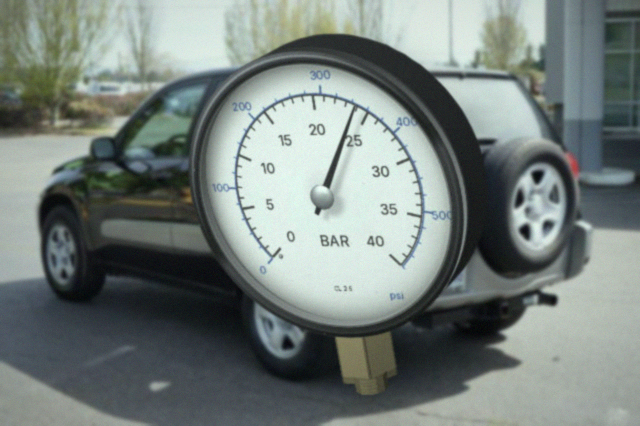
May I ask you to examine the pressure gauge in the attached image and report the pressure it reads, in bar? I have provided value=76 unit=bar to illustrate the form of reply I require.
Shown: value=24 unit=bar
